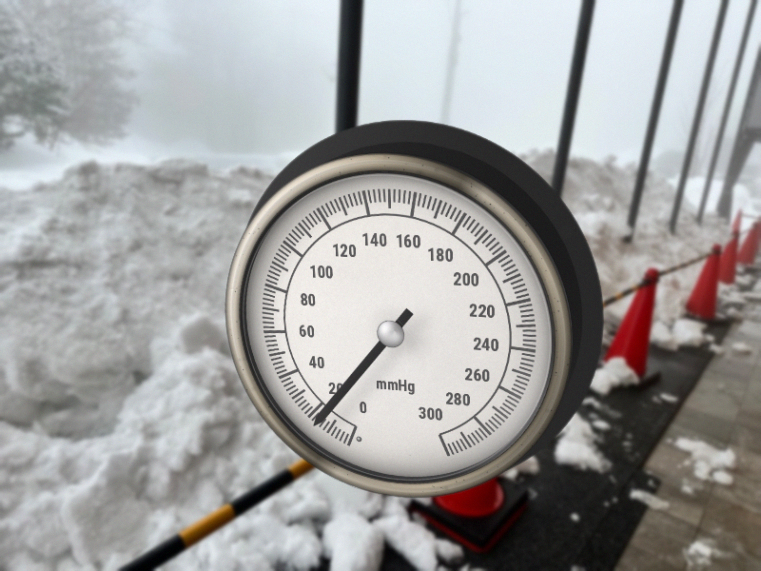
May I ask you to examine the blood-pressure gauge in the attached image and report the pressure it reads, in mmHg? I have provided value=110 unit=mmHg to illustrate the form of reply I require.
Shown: value=16 unit=mmHg
